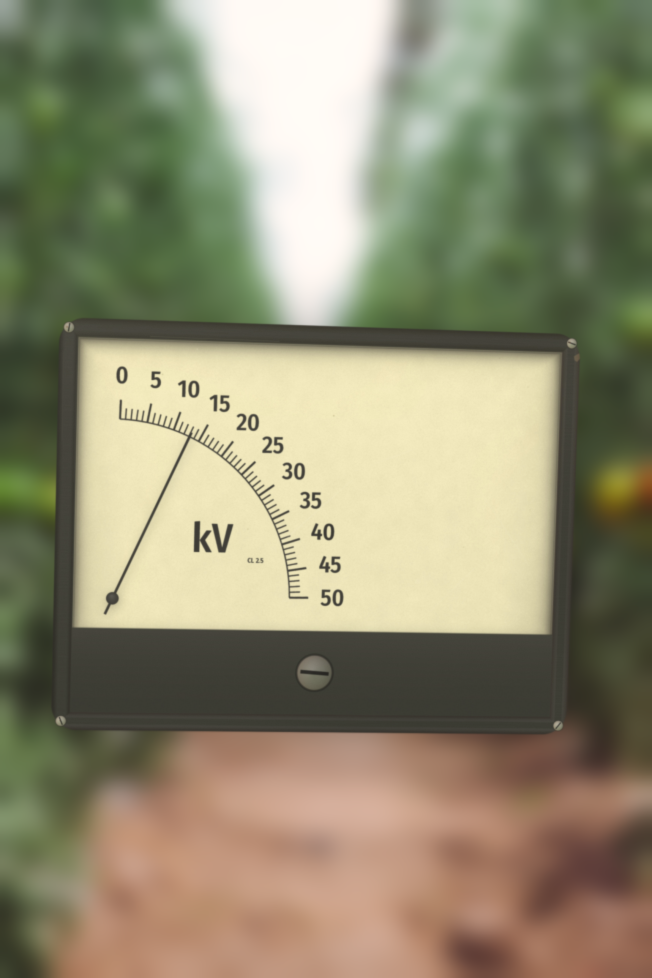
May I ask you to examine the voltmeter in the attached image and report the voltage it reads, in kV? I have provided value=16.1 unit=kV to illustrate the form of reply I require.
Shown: value=13 unit=kV
